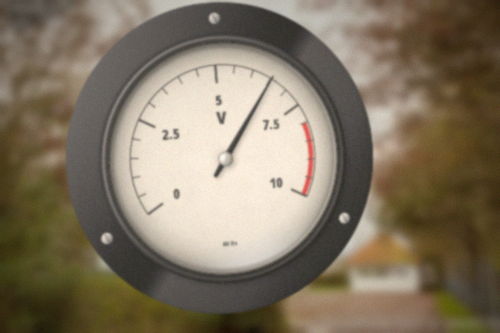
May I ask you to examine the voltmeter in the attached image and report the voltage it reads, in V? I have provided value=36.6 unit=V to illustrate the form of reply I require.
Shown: value=6.5 unit=V
